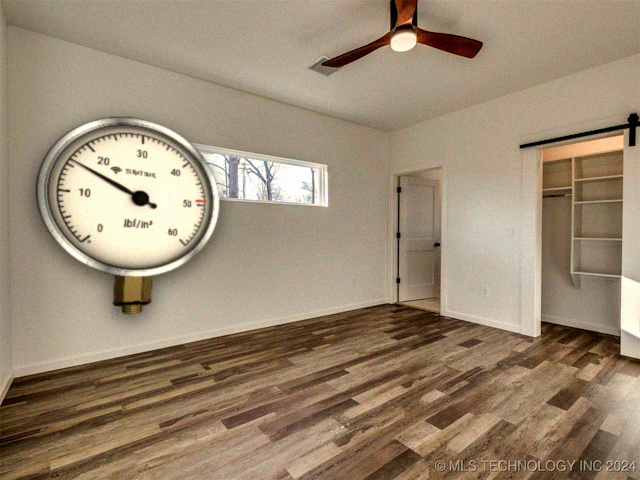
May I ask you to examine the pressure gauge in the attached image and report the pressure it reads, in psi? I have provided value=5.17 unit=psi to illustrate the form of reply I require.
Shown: value=16 unit=psi
